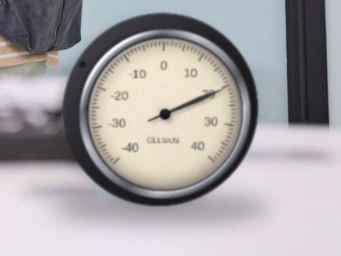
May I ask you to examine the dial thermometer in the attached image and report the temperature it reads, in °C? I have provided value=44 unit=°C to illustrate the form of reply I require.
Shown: value=20 unit=°C
